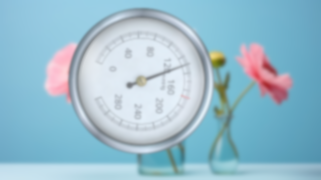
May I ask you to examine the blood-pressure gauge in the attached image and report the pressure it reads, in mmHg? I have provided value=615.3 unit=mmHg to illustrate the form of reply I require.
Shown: value=130 unit=mmHg
